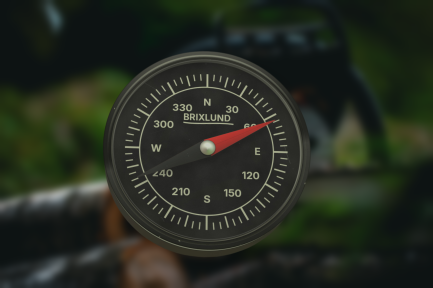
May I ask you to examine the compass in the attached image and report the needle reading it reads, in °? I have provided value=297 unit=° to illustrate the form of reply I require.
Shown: value=65 unit=°
